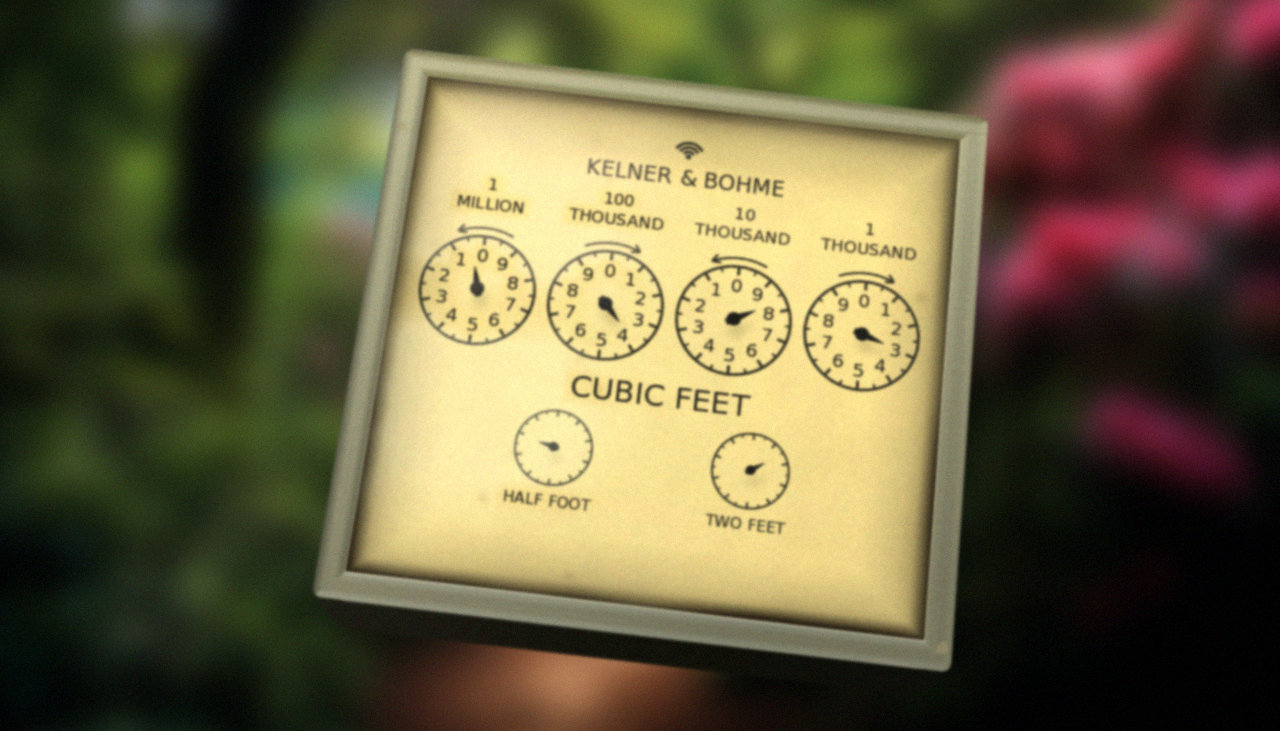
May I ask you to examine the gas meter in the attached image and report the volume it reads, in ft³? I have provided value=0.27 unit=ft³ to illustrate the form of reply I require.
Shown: value=38300 unit=ft³
